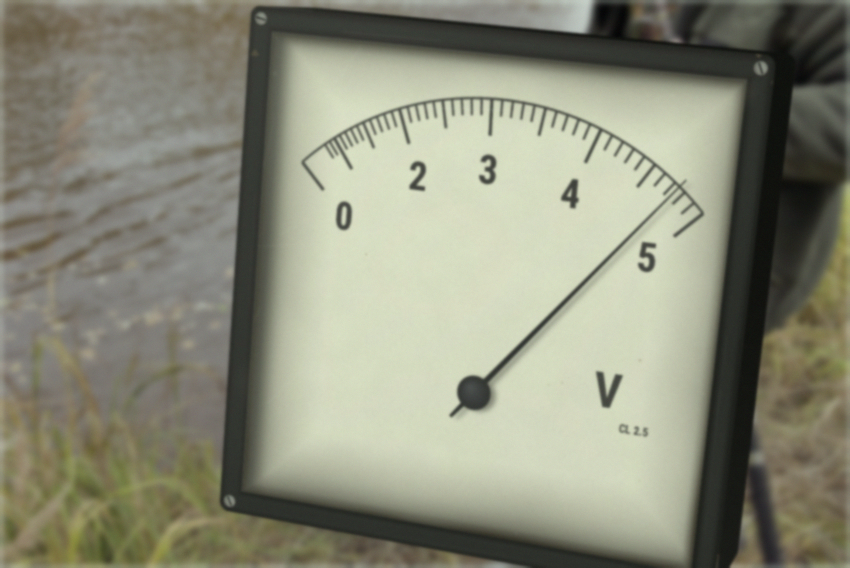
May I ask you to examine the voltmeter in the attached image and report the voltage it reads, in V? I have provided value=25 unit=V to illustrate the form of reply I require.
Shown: value=4.75 unit=V
